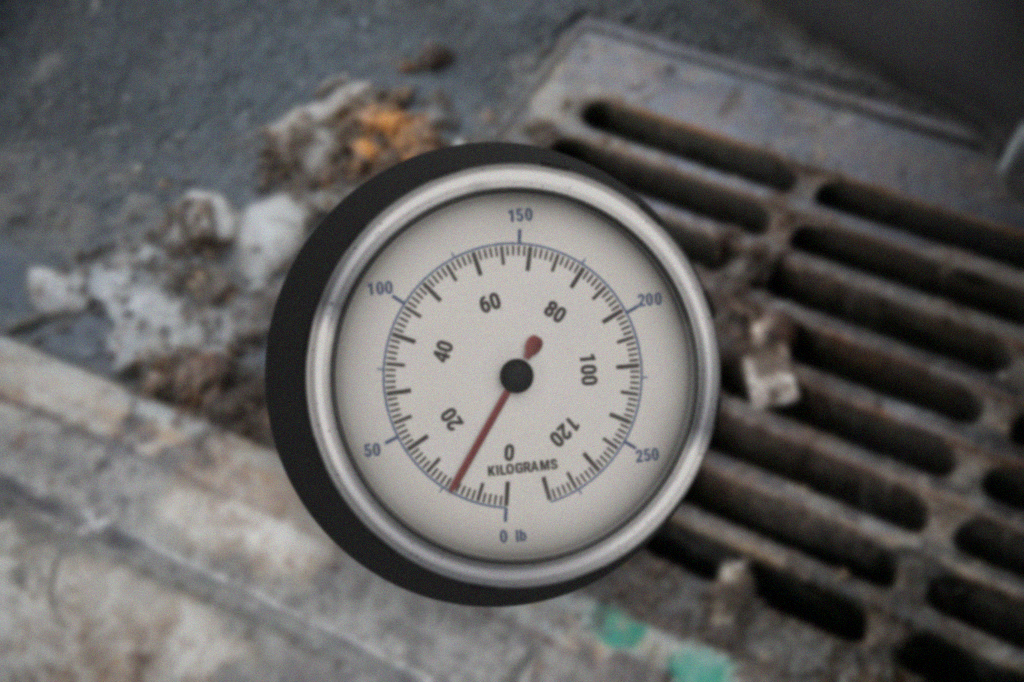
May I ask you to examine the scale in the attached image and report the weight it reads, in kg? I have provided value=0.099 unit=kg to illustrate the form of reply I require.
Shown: value=10 unit=kg
